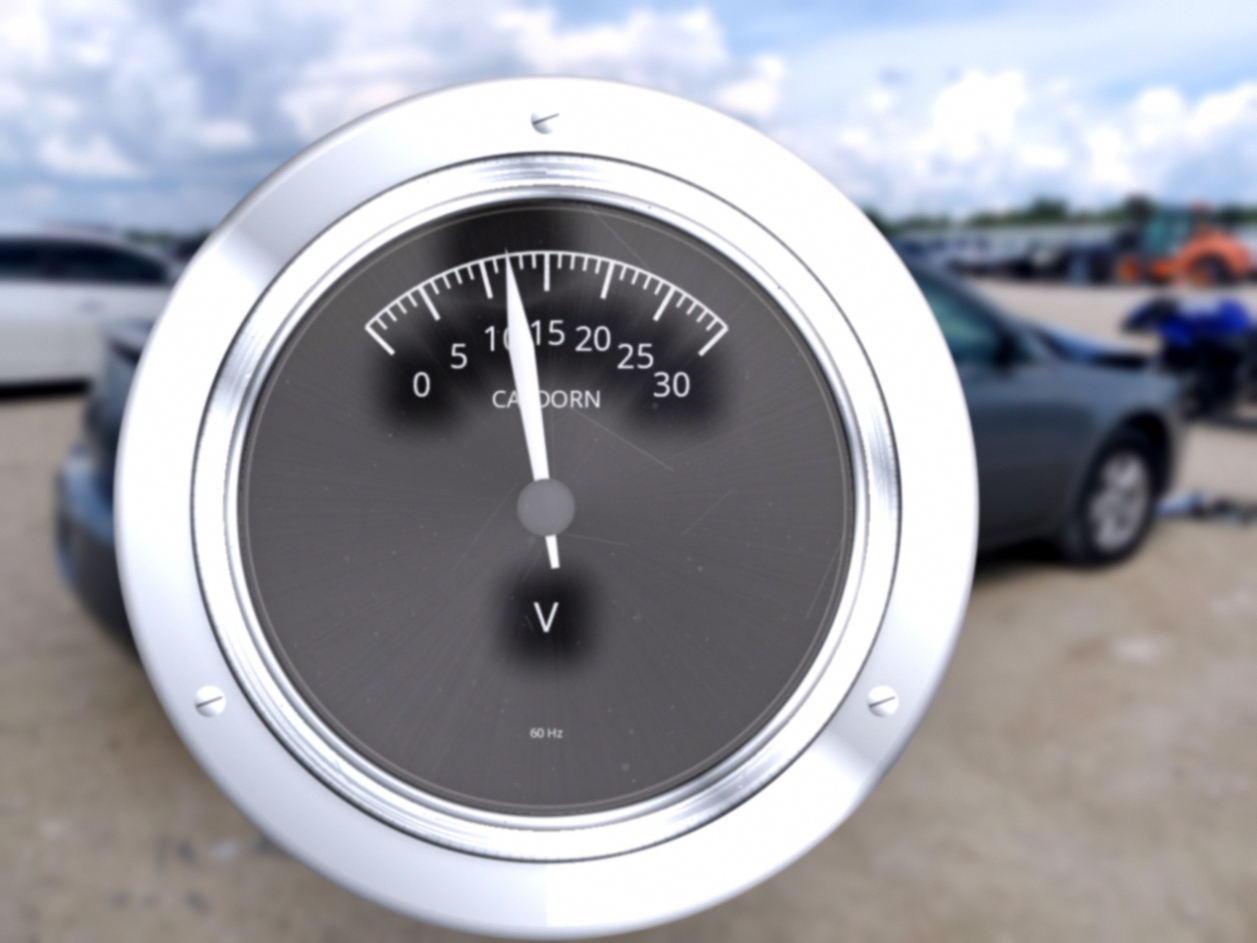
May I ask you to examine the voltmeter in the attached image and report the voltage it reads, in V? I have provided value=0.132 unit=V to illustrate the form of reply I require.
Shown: value=12 unit=V
